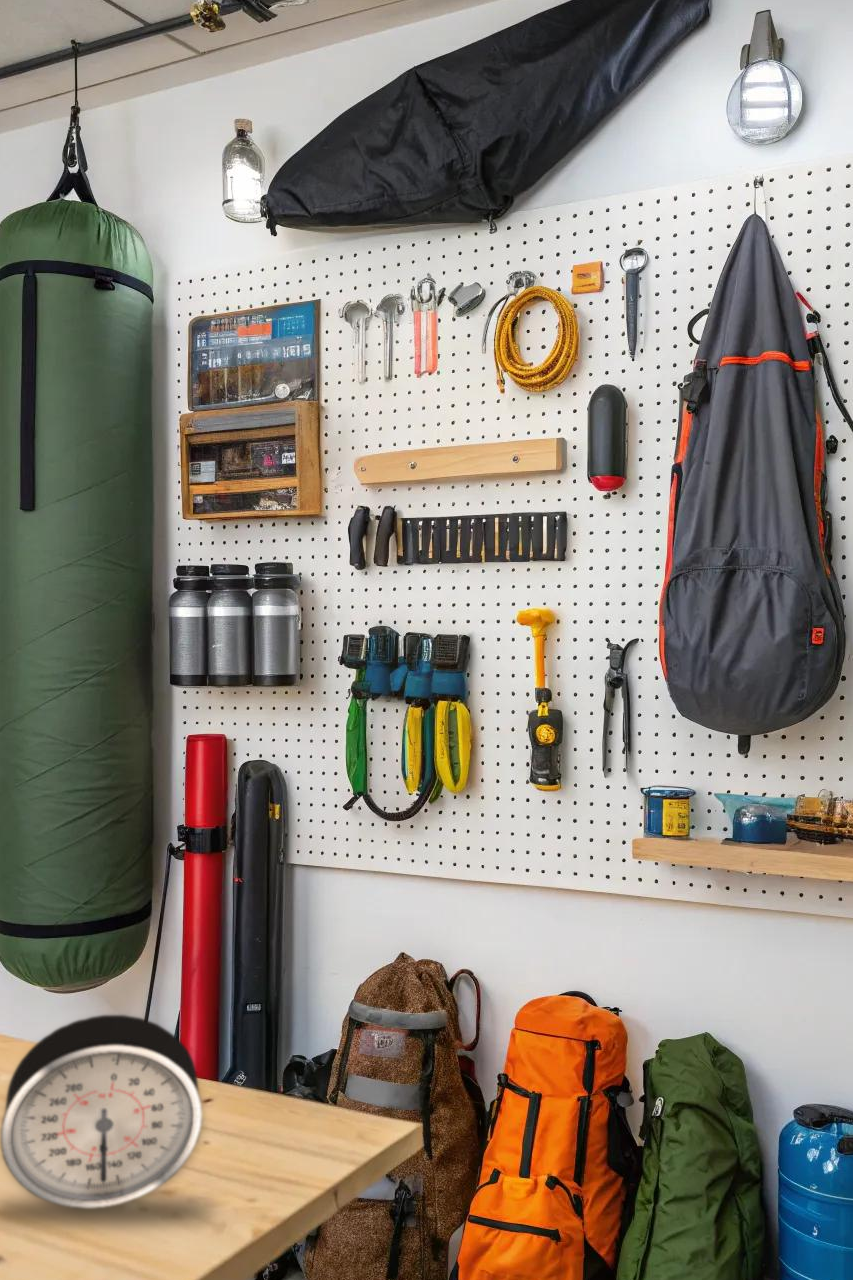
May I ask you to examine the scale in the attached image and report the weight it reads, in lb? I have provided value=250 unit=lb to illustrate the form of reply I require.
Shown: value=150 unit=lb
